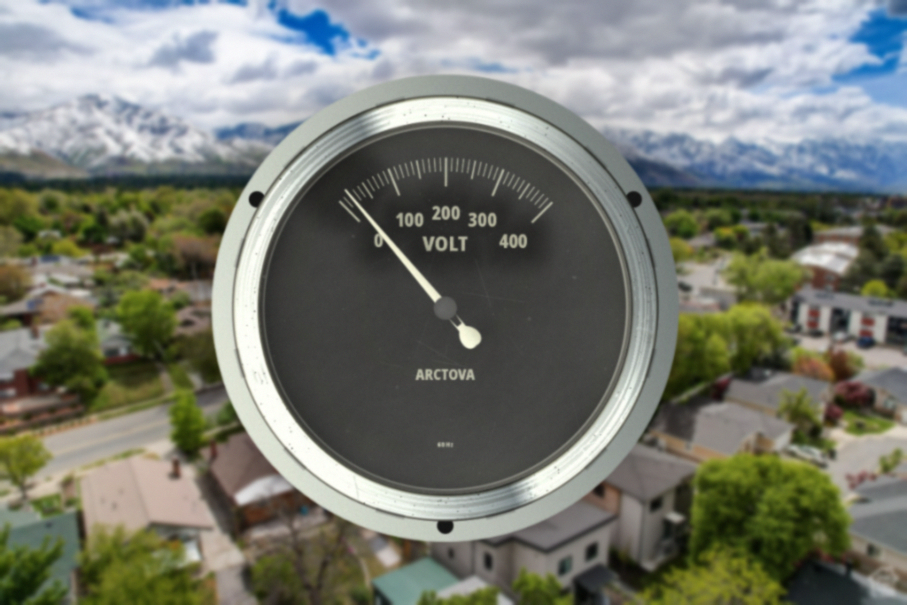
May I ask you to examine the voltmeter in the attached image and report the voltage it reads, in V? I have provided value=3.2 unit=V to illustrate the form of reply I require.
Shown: value=20 unit=V
